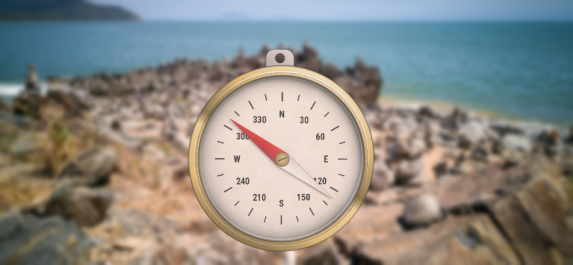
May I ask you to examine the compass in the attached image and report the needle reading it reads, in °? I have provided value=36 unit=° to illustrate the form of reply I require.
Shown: value=307.5 unit=°
